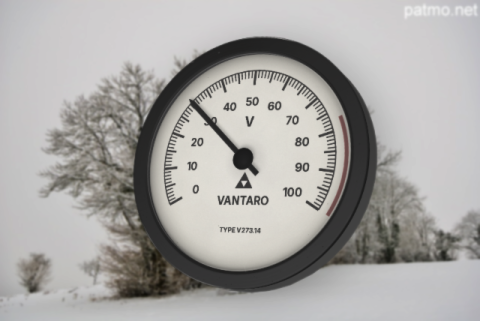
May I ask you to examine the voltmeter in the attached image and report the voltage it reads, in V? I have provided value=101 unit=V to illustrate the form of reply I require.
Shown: value=30 unit=V
